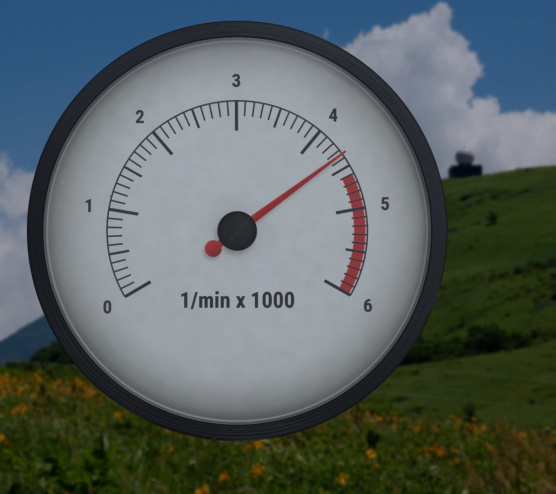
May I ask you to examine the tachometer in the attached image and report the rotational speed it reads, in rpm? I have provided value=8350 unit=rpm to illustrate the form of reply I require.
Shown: value=4350 unit=rpm
